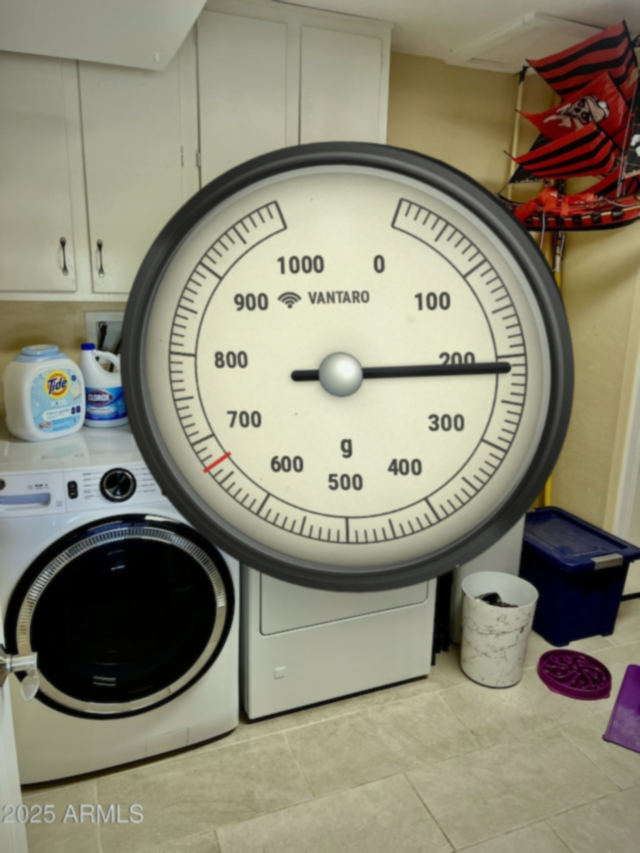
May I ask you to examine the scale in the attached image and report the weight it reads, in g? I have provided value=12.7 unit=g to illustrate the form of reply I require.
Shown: value=210 unit=g
